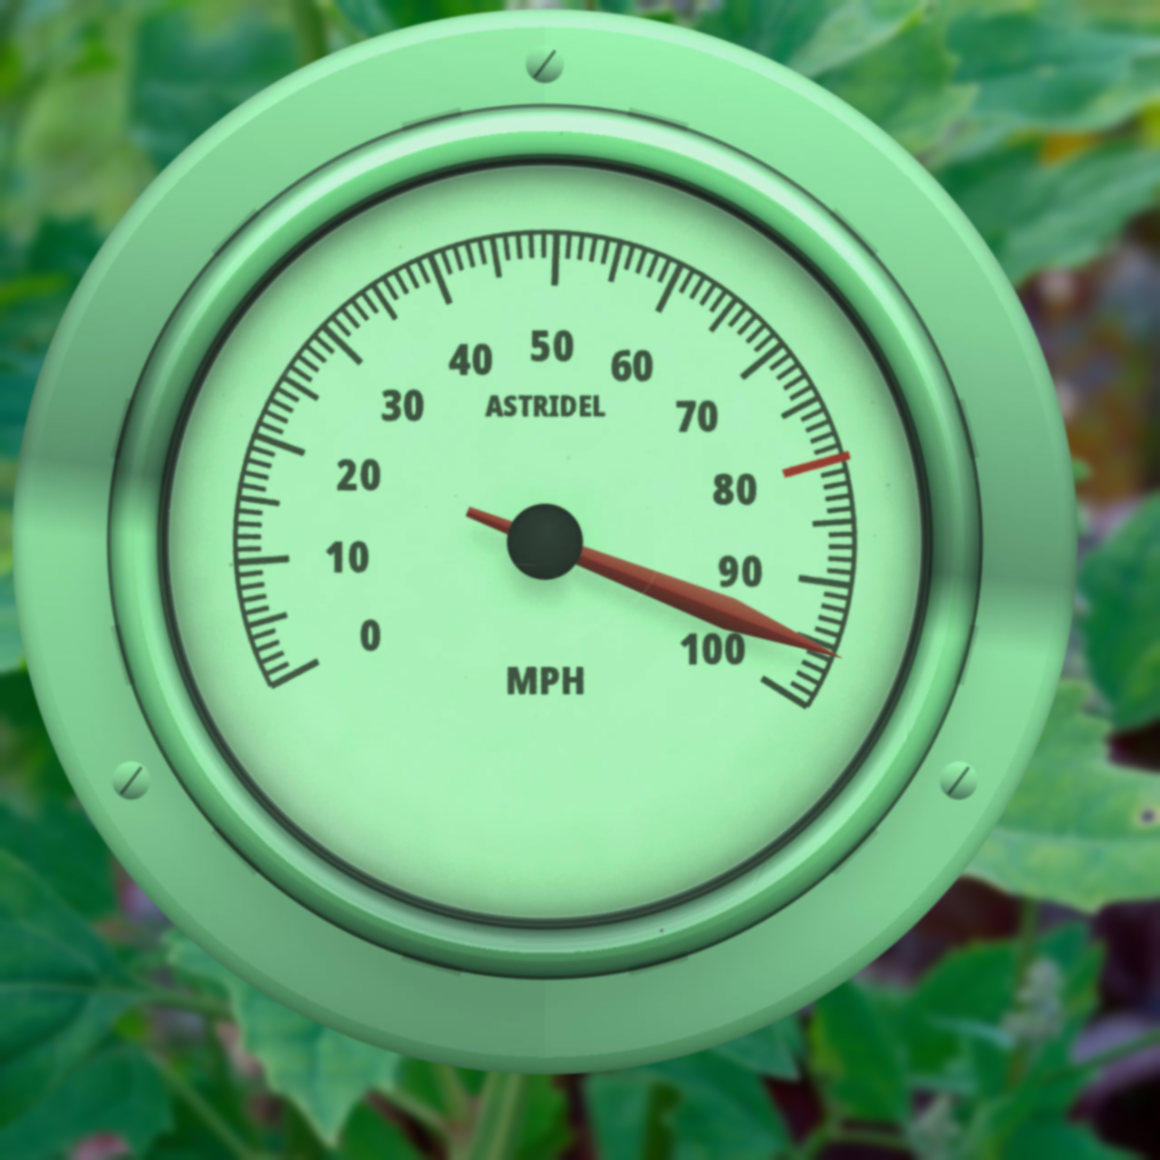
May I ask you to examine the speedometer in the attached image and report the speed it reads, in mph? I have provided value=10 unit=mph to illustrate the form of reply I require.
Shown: value=95.5 unit=mph
